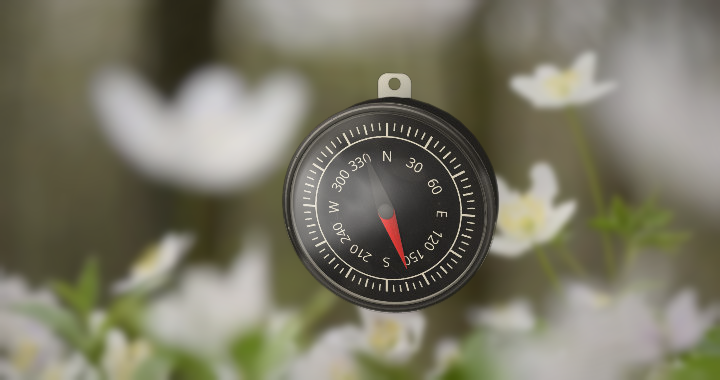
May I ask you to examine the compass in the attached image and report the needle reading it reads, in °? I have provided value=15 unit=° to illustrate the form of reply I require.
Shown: value=160 unit=°
